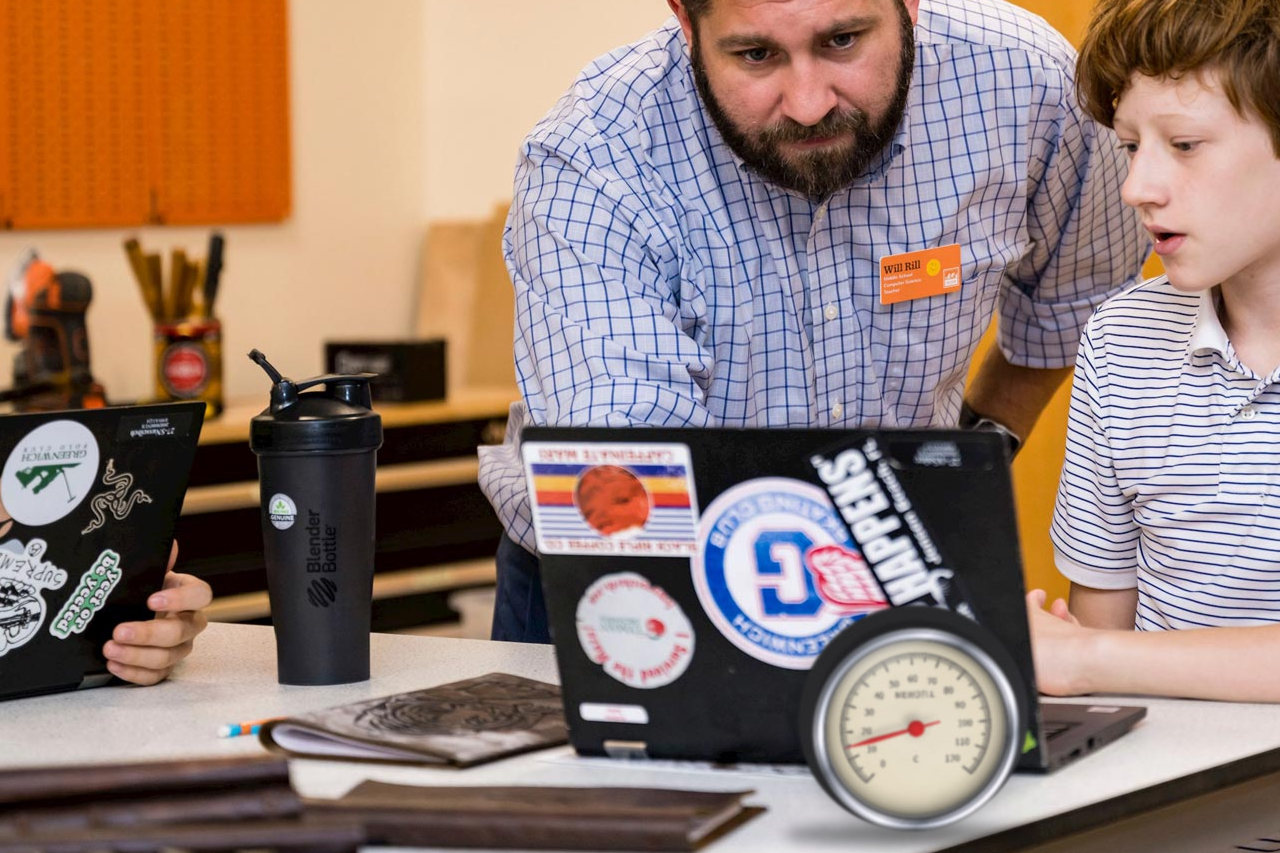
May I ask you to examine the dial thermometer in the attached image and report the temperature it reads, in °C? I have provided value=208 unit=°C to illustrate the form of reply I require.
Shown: value=15 unit=°C
